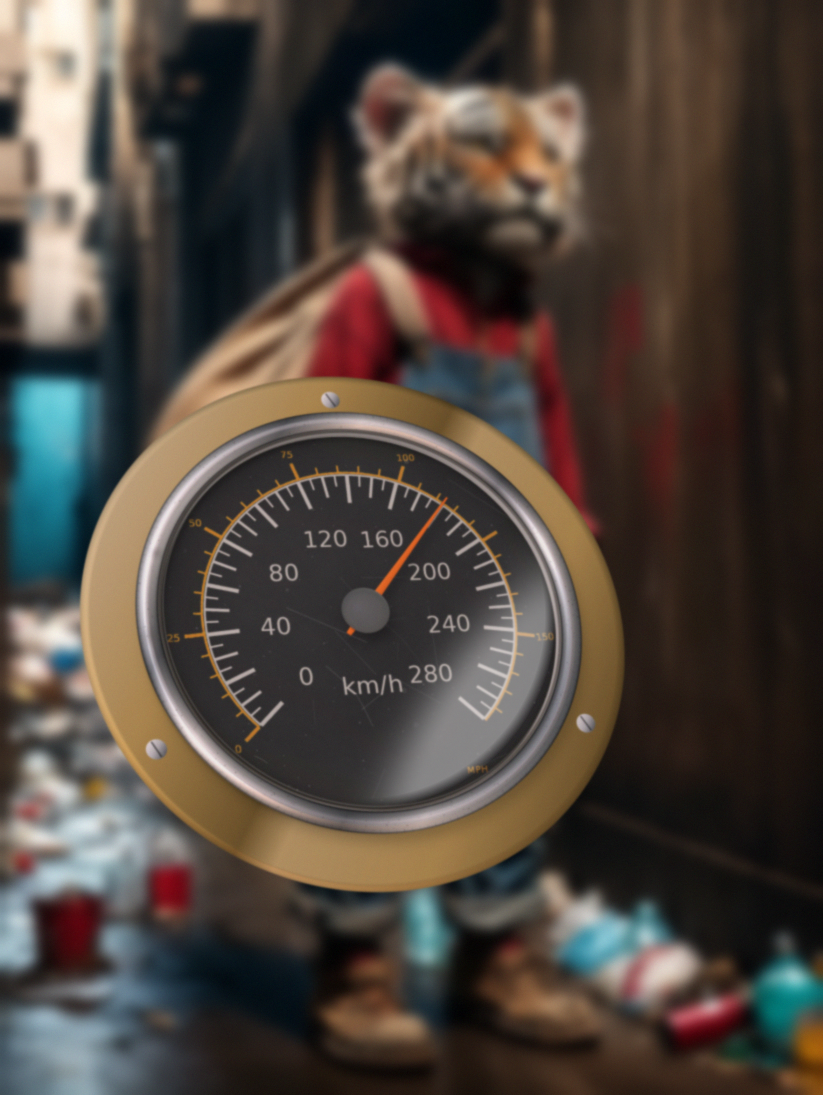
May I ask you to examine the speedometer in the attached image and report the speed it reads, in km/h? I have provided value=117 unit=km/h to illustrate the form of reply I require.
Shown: value=180 unit=km/h
